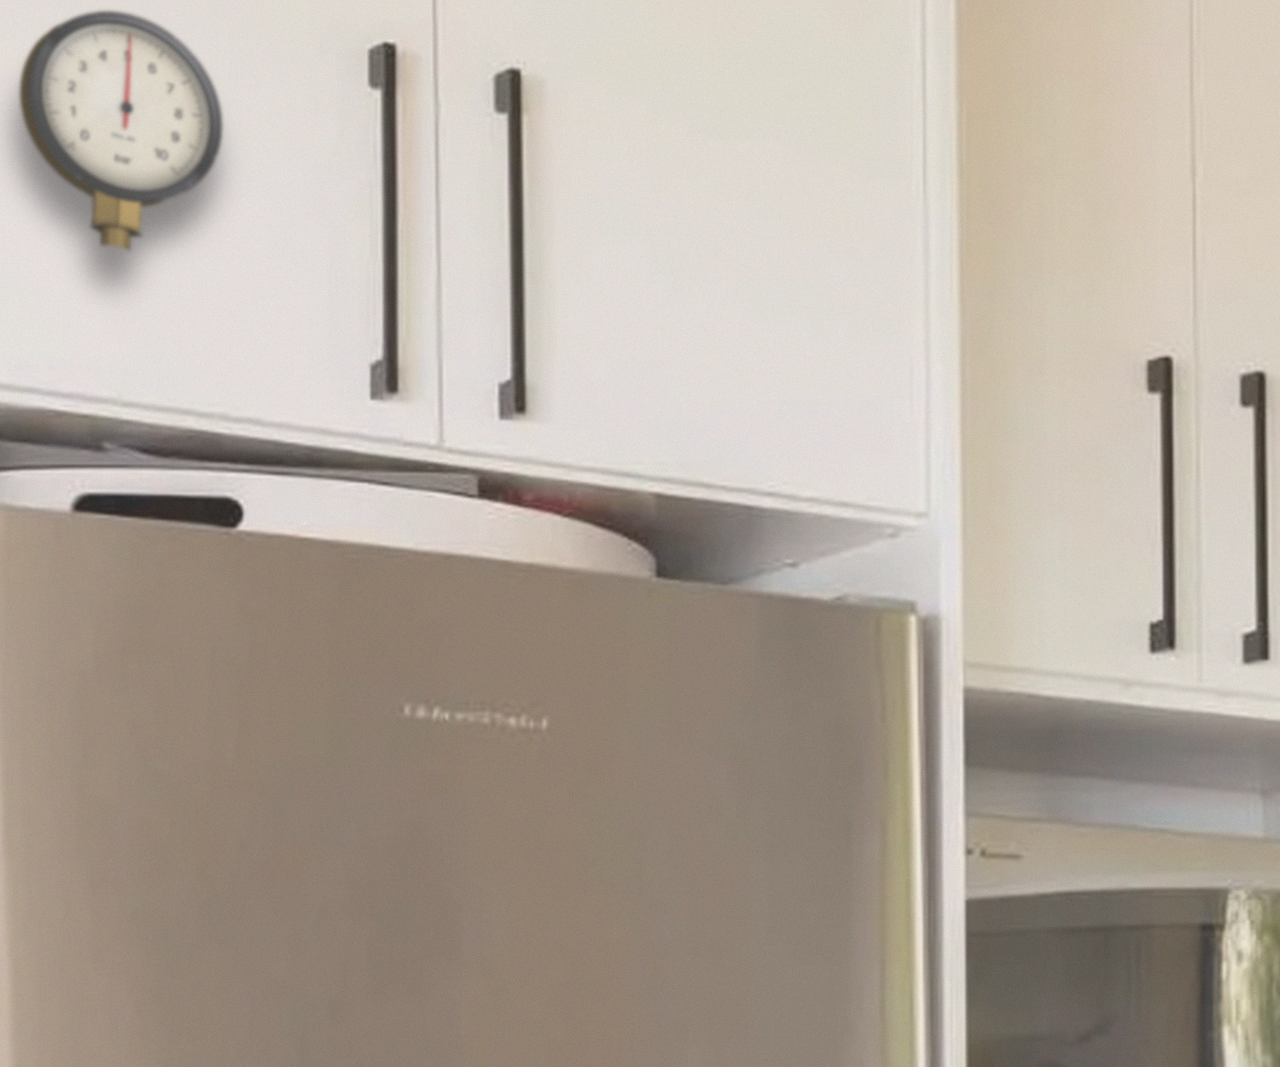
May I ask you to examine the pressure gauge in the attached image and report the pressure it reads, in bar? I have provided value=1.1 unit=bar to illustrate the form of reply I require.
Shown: value=5 unit=bar
